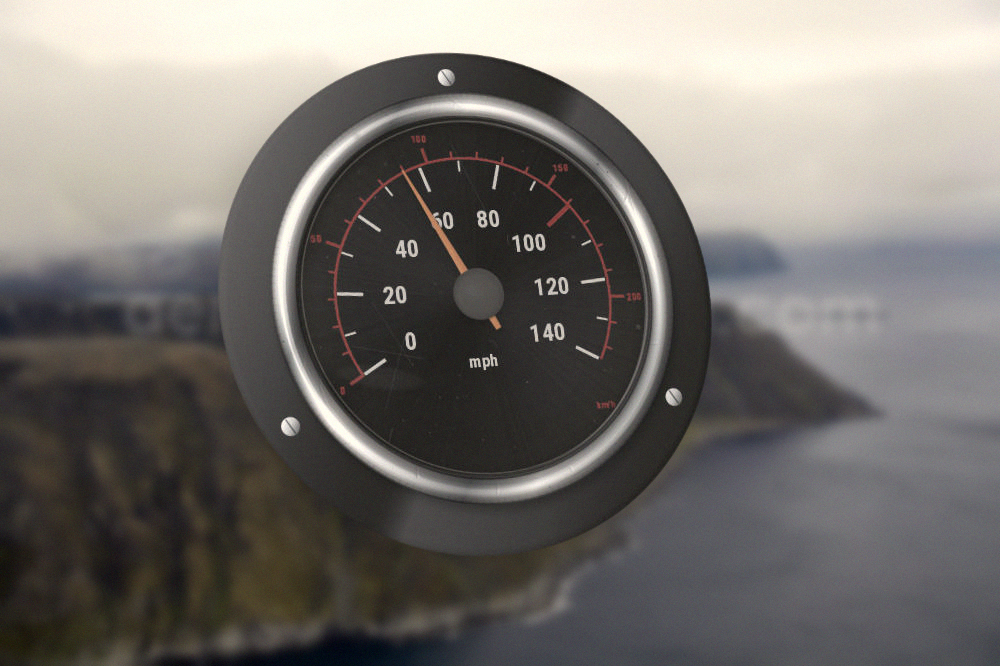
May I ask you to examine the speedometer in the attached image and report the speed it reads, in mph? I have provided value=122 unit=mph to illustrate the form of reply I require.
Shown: value=55 unit=mph
